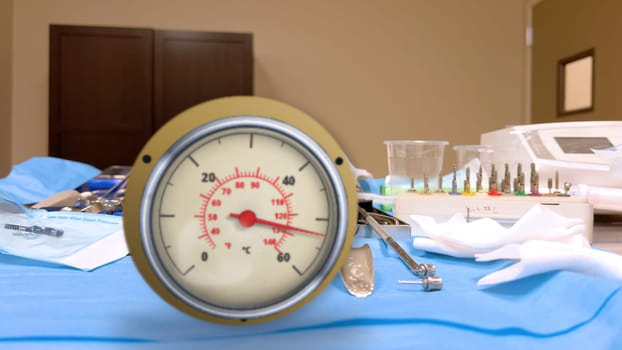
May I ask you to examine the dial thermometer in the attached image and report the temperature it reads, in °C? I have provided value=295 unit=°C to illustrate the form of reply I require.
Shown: value=52.5 unit=°C
